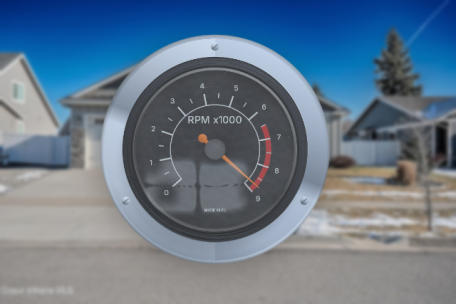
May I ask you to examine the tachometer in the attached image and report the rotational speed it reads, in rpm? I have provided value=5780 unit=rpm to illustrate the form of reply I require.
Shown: value=8750 unit=rpm
